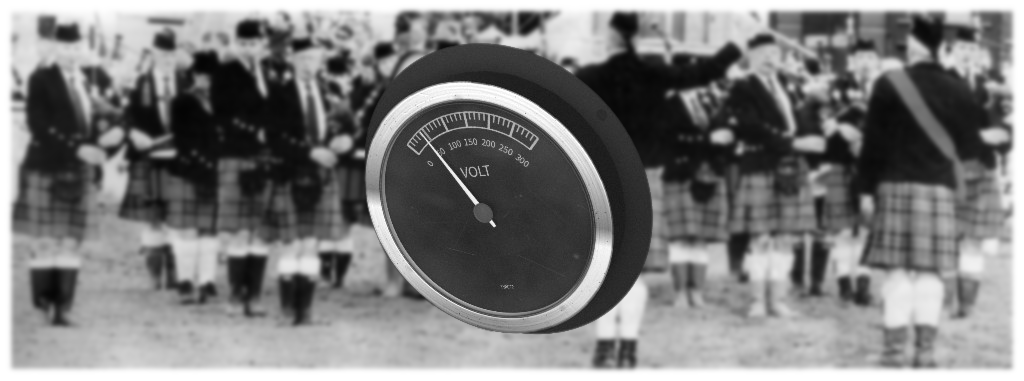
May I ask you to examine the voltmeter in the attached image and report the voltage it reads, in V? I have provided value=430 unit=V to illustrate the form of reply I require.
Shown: value=50 unit=V
